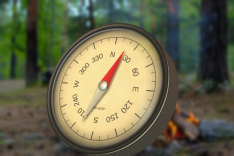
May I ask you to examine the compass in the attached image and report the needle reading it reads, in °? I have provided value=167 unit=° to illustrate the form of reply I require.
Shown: value=20 unit=°
